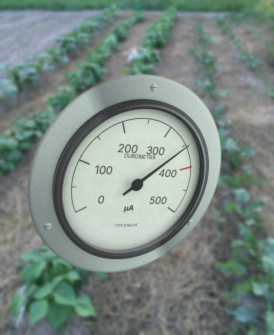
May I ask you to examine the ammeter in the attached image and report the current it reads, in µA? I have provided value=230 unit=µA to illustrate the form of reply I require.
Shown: value=350 unit=µA
